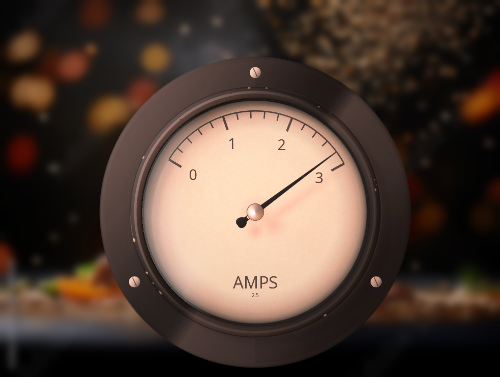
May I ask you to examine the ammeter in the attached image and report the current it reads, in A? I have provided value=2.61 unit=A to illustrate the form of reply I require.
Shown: value=2.8 unit=A
